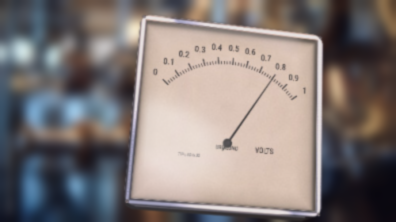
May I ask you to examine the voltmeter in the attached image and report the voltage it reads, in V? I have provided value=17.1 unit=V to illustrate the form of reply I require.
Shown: value=0.8 unit=V
